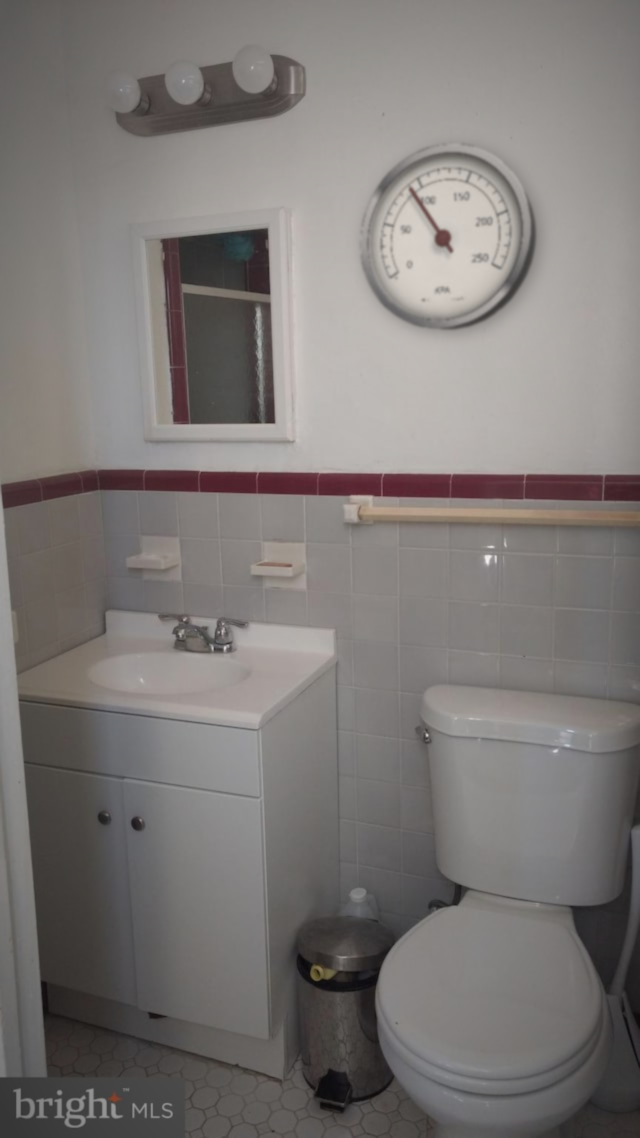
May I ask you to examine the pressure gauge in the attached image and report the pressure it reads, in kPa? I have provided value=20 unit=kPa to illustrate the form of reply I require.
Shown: value=90 unit=kPa
